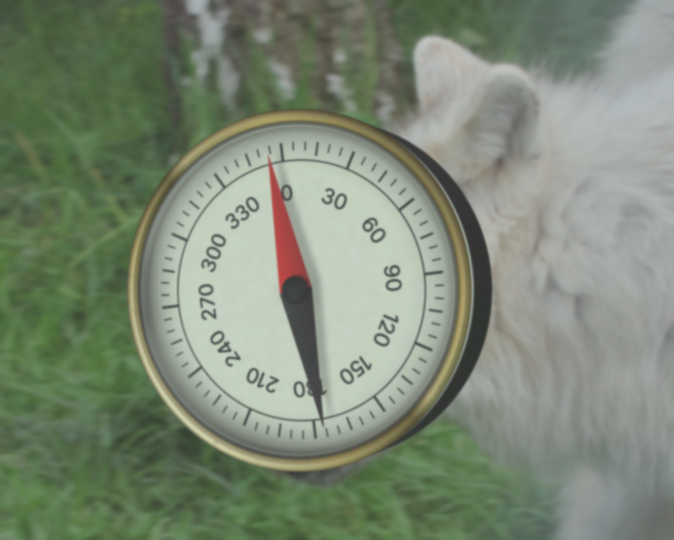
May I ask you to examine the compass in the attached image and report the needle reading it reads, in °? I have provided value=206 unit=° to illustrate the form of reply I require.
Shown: value=355 unit=°
